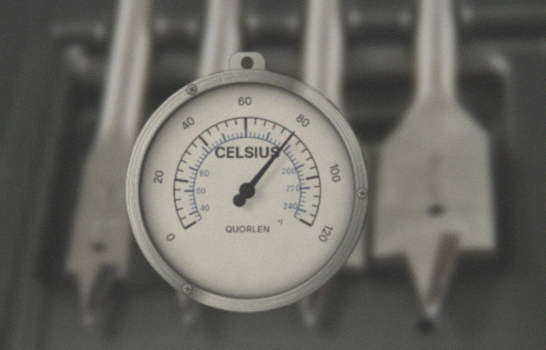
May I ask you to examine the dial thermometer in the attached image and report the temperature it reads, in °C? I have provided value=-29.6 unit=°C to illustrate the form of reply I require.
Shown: value=80 unit=°C
